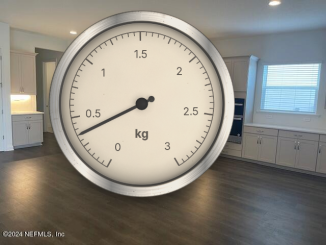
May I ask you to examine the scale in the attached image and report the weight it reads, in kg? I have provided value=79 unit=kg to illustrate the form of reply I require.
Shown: value=0.35 unit=kg
